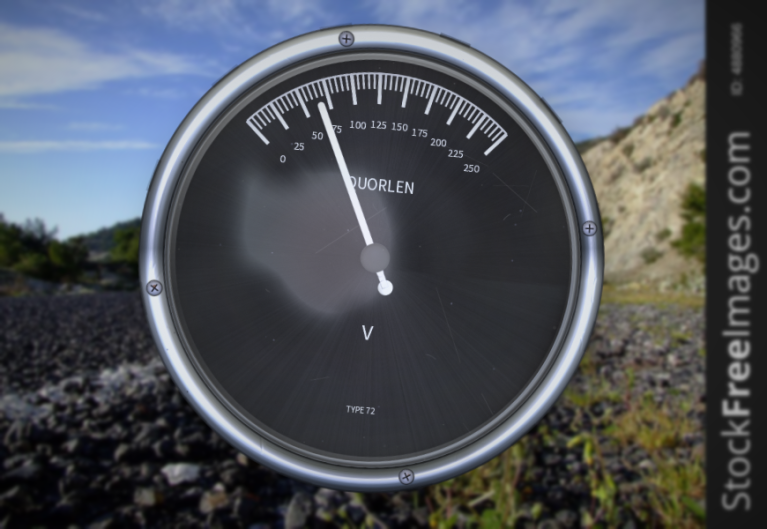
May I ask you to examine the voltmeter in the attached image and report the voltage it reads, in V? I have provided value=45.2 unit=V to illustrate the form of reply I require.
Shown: value=65 unit=V
